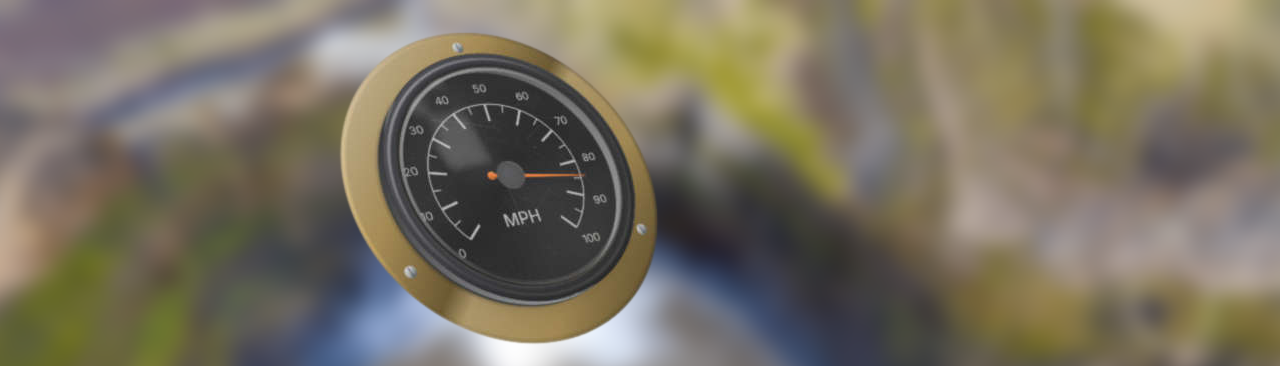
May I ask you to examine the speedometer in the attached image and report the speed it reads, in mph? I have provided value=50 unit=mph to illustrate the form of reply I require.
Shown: value=85 unit=mph
